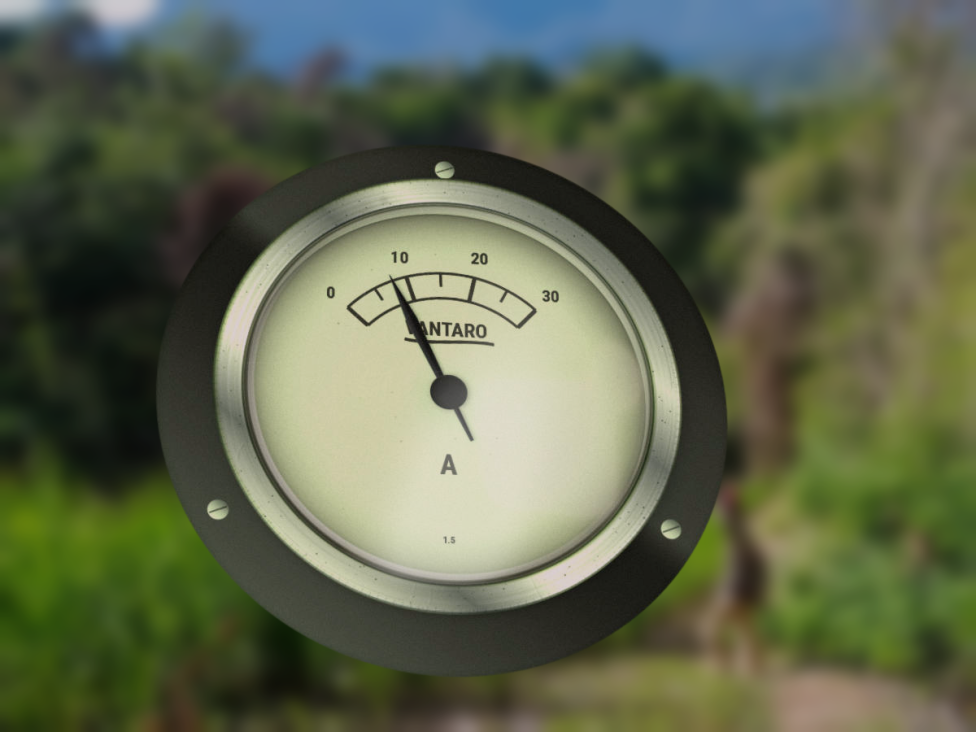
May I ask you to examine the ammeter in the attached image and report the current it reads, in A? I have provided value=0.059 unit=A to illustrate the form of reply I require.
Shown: value=7.5 unit=A
